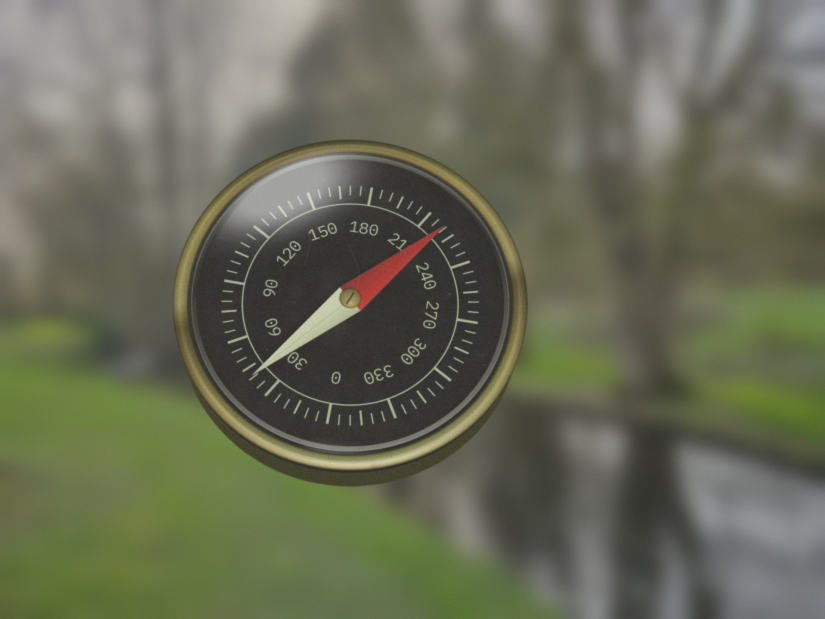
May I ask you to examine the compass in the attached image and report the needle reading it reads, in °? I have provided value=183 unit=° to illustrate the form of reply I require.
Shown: value=220 unit=°
